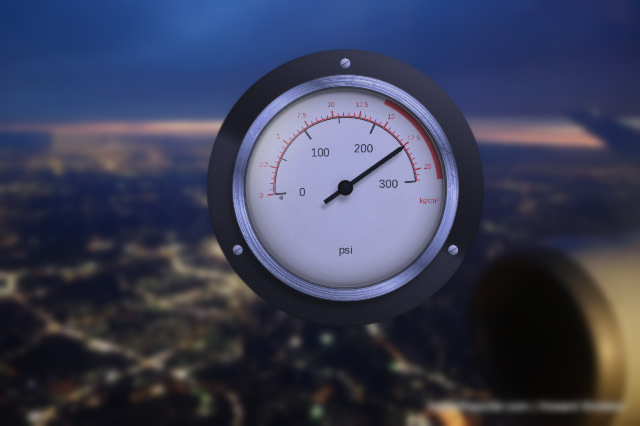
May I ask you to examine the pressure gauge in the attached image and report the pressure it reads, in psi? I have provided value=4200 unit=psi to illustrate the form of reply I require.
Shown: value=250 unit=psi
